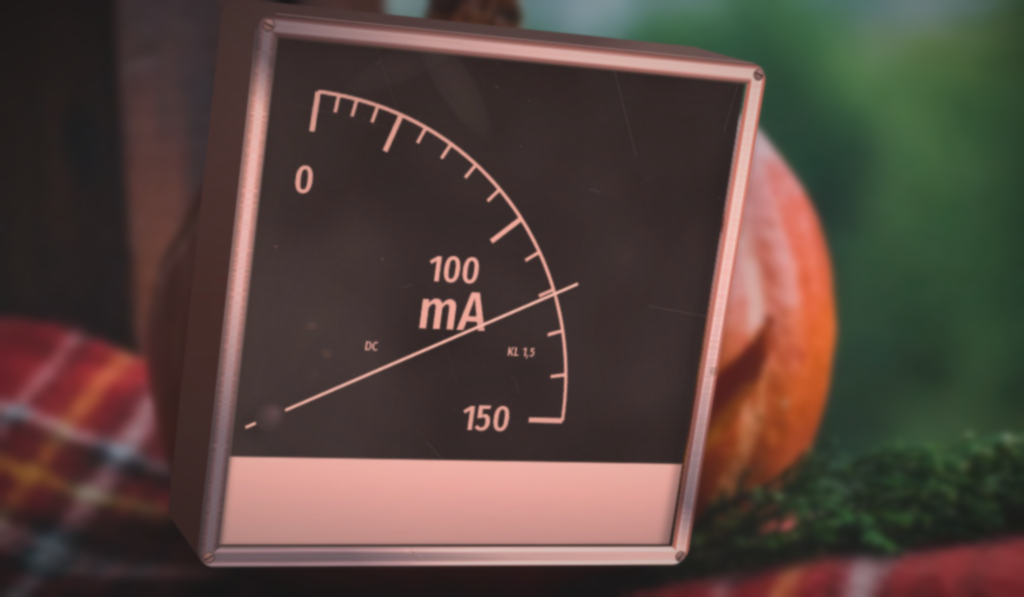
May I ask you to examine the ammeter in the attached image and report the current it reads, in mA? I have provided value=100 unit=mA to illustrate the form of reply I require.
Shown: value=120 unit=mA
